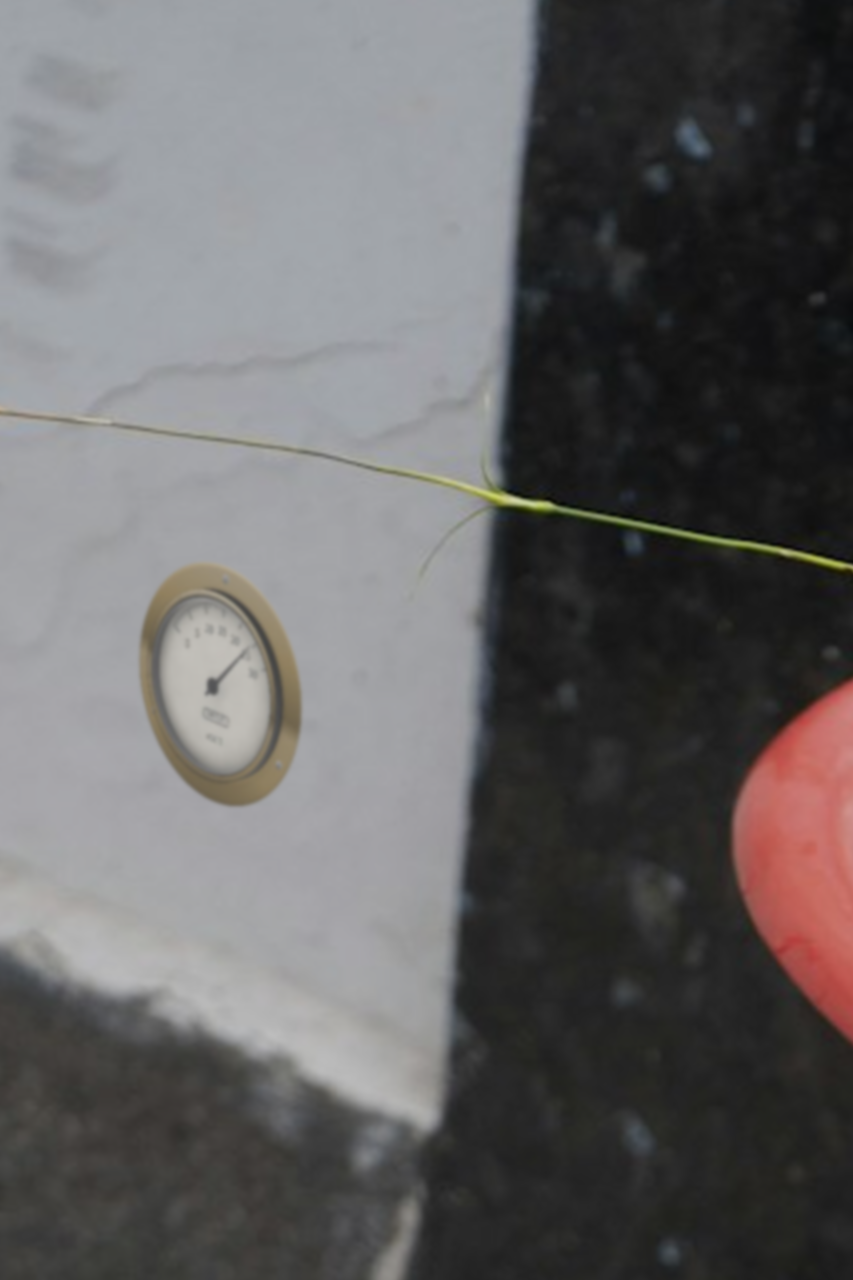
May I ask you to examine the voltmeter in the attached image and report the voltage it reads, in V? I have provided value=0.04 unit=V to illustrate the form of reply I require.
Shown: value=25 unit=V
